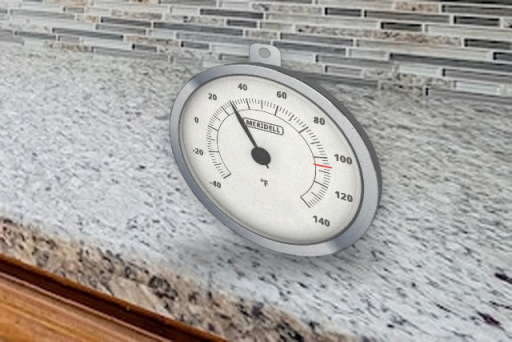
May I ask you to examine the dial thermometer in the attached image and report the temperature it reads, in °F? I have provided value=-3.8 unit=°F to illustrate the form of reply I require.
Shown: value=30 unit=°F
